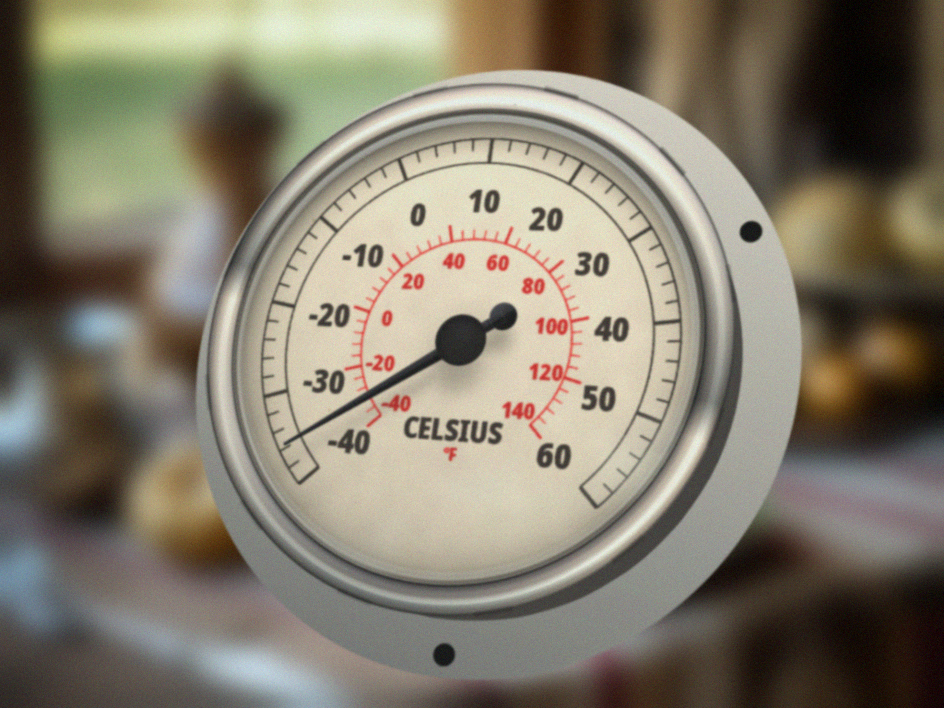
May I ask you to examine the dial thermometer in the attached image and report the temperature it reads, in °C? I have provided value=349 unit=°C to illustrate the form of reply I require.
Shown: value=-36 unit=°C
